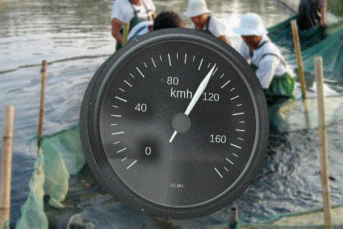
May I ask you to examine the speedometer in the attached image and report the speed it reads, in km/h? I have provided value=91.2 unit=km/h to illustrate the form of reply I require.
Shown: value=107.5 unit=km/h
